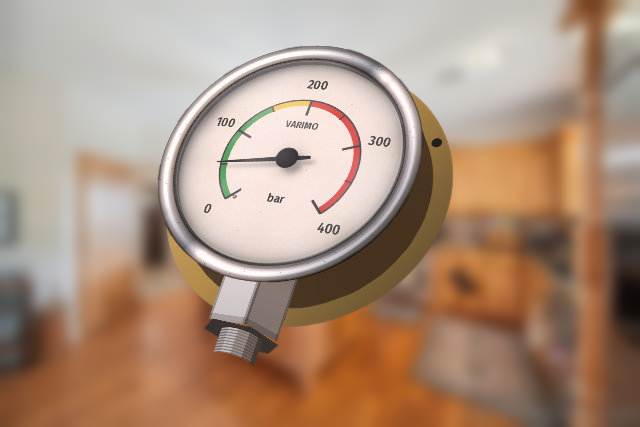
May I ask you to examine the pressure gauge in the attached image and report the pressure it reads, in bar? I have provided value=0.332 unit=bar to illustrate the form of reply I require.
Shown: value=50 unit=bar
